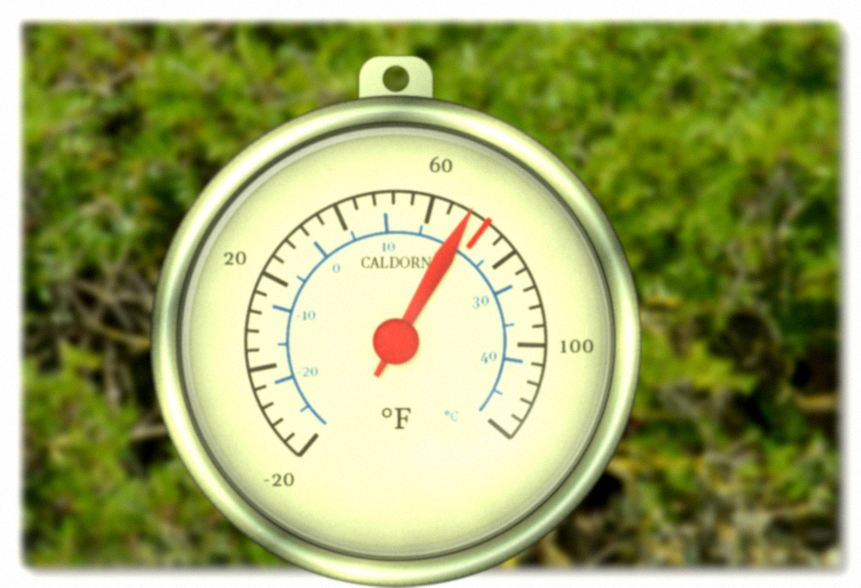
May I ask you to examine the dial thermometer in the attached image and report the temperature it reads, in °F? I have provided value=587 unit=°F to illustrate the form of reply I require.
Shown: value=68 unit=°F
